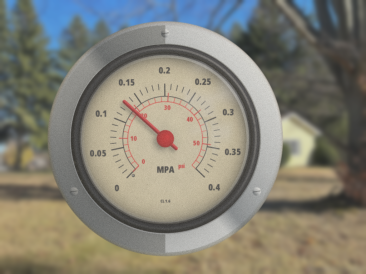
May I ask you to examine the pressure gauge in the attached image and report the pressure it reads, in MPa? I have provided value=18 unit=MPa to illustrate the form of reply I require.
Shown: value=0.13 unit=MPa
